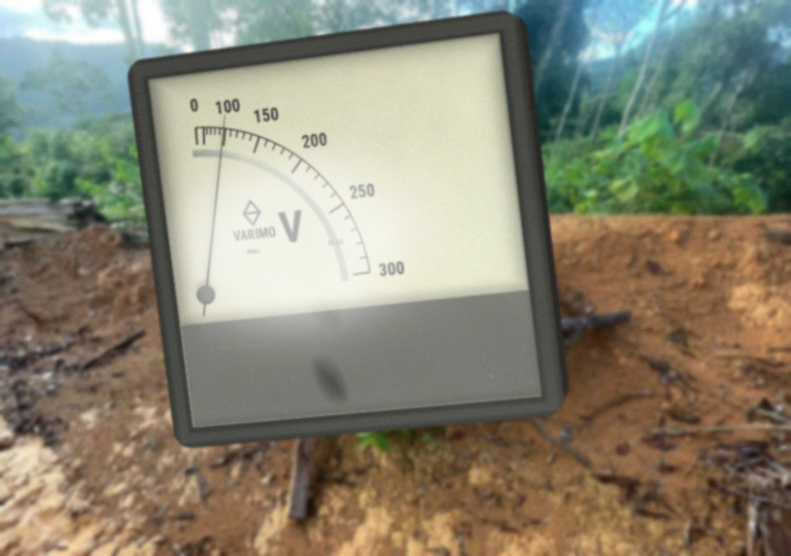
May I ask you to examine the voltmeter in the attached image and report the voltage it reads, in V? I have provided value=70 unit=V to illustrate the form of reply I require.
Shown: value=100 unit=V
